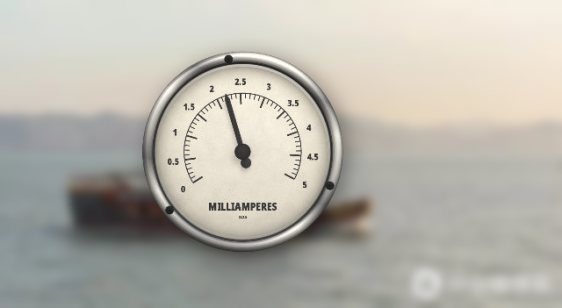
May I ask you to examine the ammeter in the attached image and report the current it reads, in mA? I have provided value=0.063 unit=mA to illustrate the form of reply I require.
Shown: value=2.2 unit=mA
